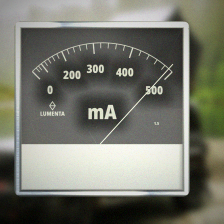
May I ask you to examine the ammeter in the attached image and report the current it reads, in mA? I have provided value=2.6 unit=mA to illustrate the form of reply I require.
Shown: value=490 unit=mA
